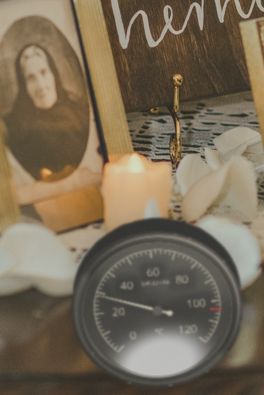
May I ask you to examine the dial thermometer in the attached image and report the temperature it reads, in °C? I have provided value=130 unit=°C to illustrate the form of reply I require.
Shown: value=30 unit=°C
